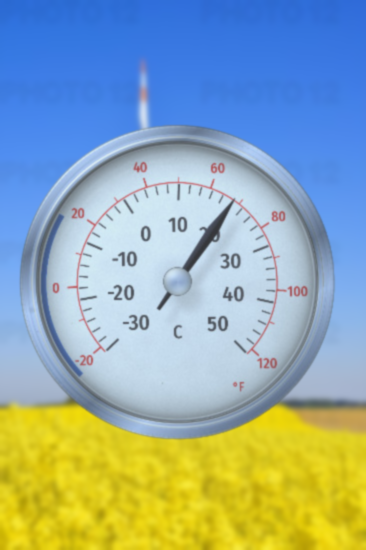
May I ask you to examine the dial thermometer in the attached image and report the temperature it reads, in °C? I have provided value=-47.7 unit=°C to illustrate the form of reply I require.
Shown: value=20 unit=°C
